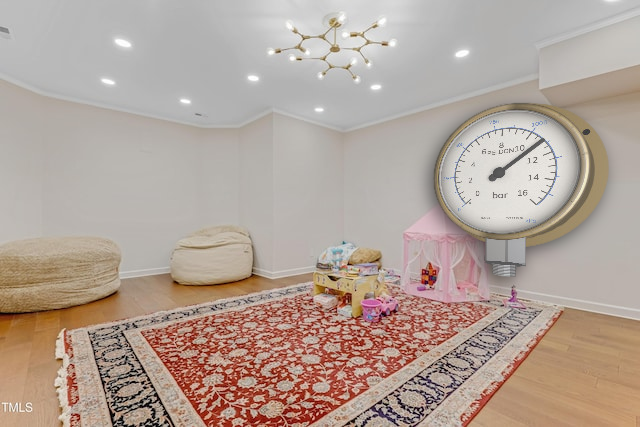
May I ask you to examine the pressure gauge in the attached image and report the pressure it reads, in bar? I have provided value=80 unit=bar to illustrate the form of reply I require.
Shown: value=11 unit=bar
